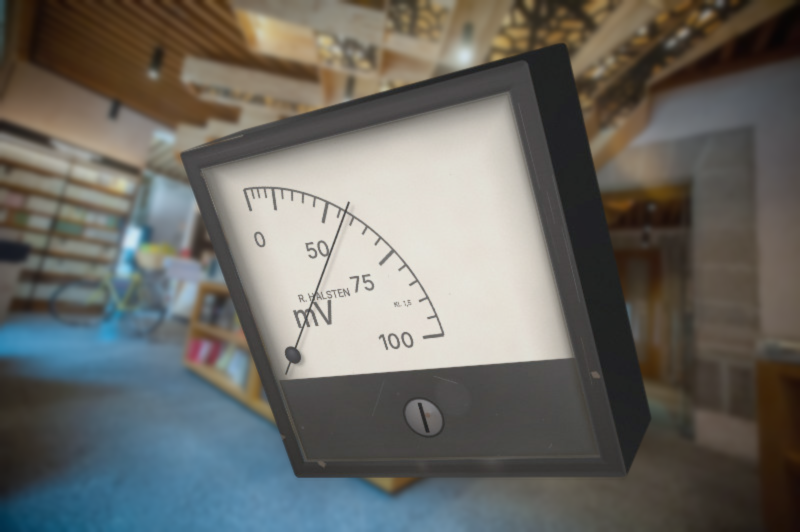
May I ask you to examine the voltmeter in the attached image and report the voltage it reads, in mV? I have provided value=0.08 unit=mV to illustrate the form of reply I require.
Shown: value=57.5 unit=mV
